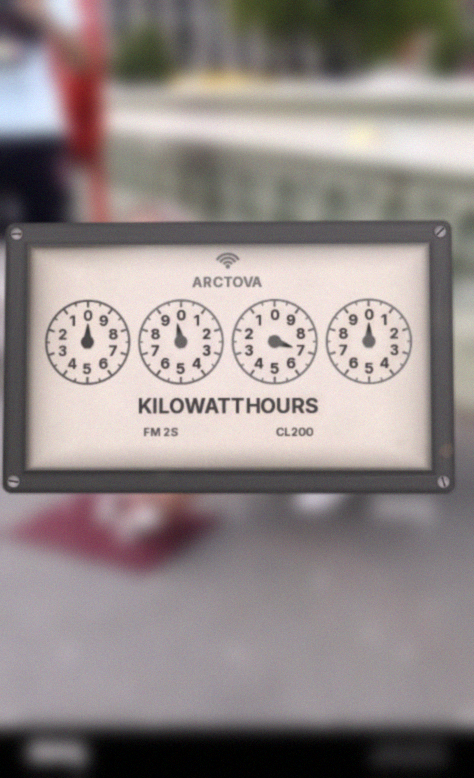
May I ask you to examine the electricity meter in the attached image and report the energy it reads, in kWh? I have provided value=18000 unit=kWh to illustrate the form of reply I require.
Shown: value=9970 unit=kWh
